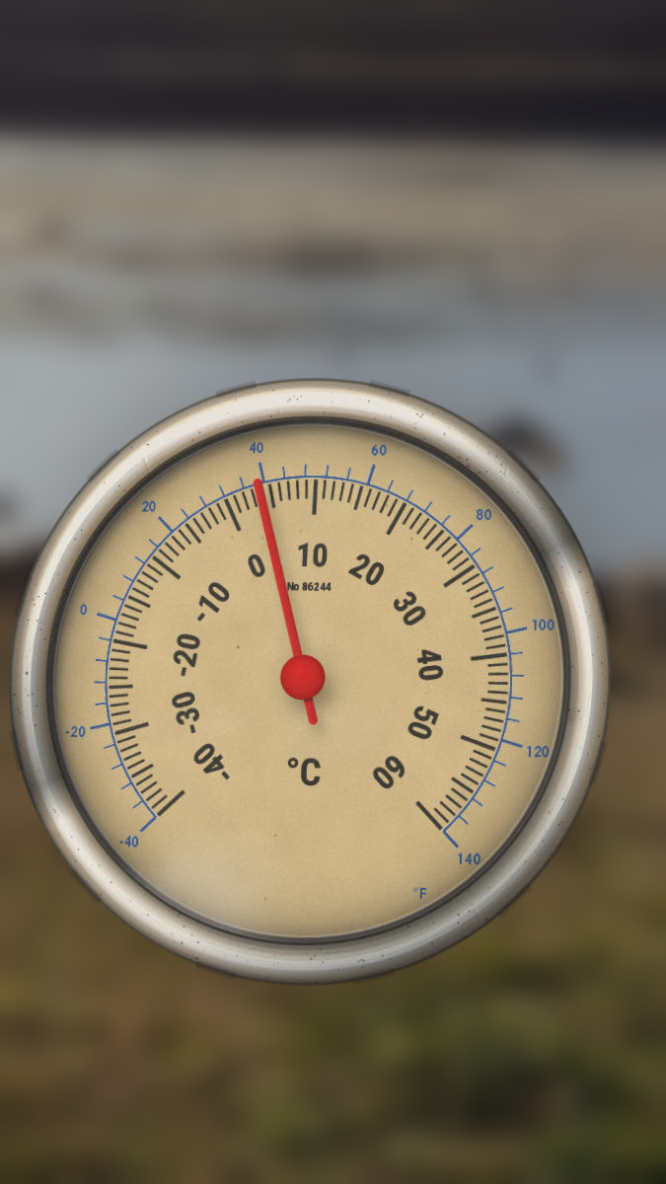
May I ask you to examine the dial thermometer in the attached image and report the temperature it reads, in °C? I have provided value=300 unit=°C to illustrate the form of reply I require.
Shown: value=4 unit=°C
